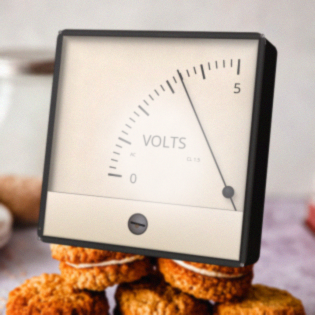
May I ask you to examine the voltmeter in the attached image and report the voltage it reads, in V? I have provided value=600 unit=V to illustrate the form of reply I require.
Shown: value=3.4 unit=V
